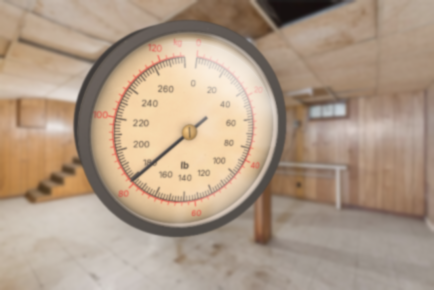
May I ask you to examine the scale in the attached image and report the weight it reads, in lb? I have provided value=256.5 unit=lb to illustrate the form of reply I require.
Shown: value=180 unit=lb
